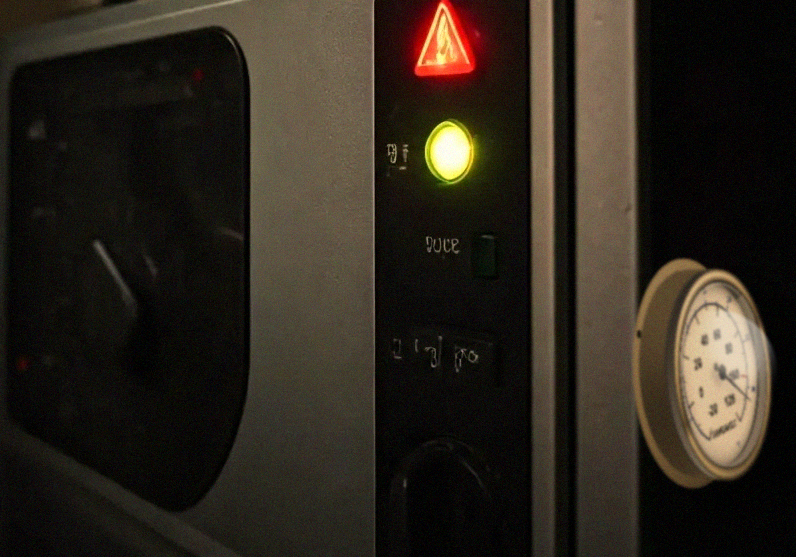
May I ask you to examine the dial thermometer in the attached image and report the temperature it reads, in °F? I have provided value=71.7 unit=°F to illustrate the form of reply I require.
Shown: value=110 unit=°F
